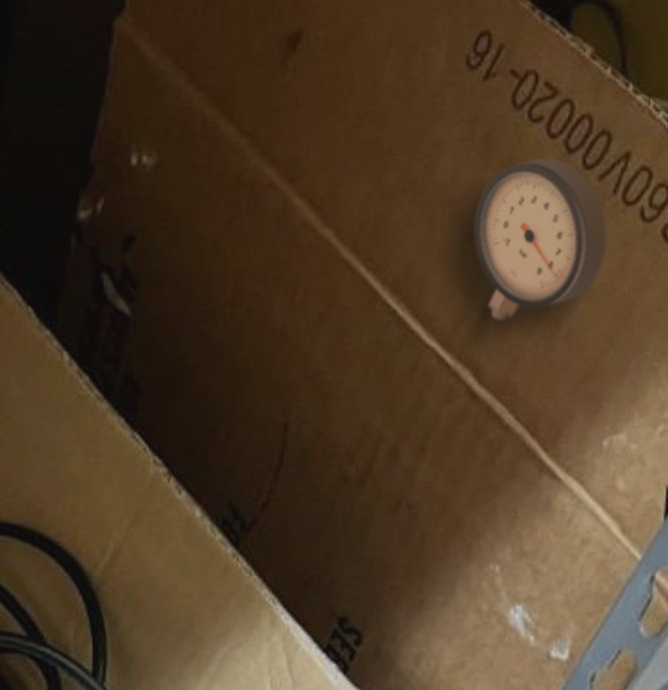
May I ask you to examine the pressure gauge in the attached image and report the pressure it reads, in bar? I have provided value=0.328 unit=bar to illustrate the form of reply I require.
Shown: value=8 unit=bar
